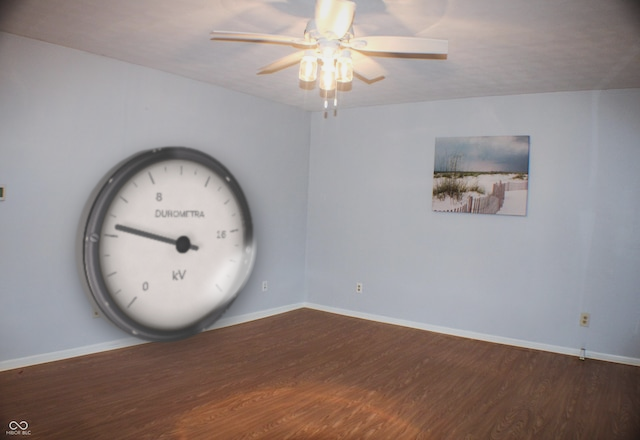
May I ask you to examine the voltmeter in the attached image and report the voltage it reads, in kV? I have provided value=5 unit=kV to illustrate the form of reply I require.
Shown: value=4.5 unit=kV
